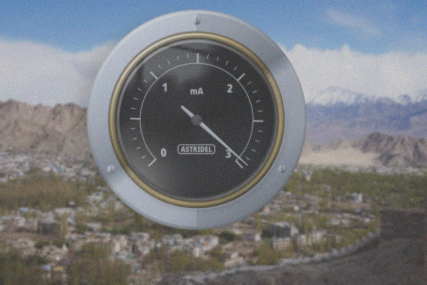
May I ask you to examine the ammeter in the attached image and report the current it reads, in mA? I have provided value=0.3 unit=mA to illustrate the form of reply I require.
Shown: value=2.95 unit=mA
